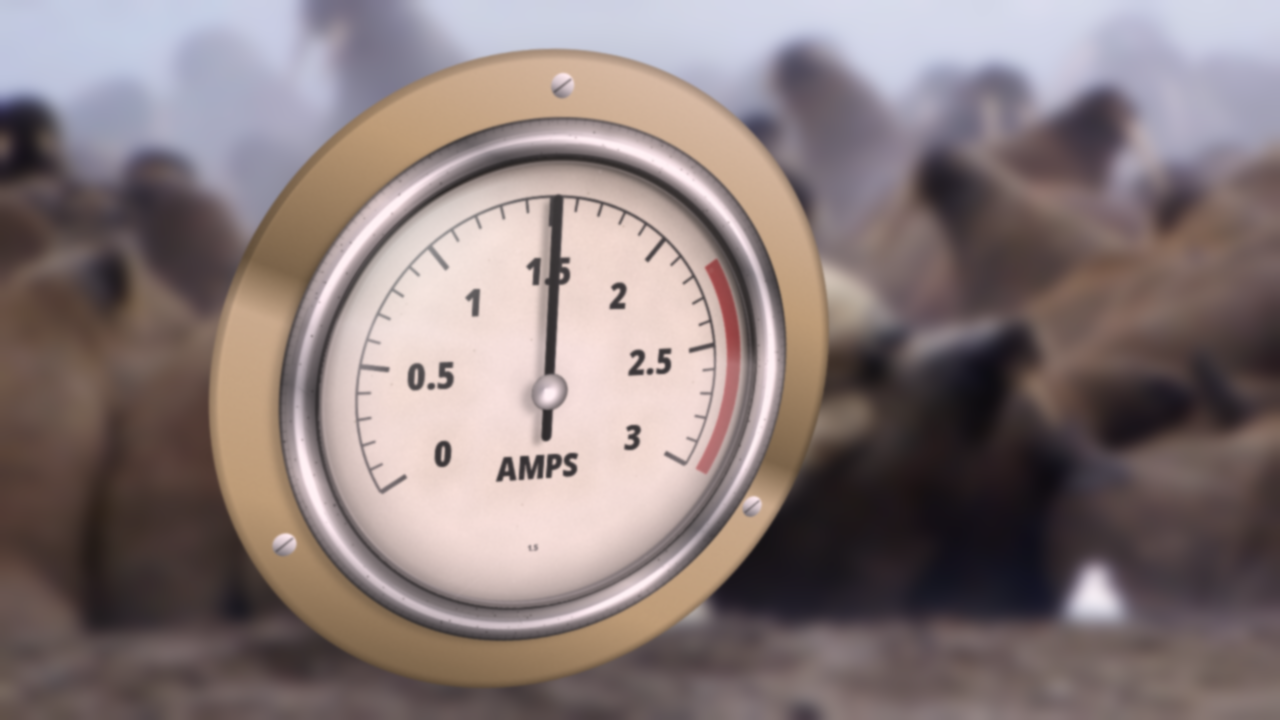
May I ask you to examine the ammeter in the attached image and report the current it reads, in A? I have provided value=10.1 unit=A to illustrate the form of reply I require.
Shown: value=1.5 unit=A
